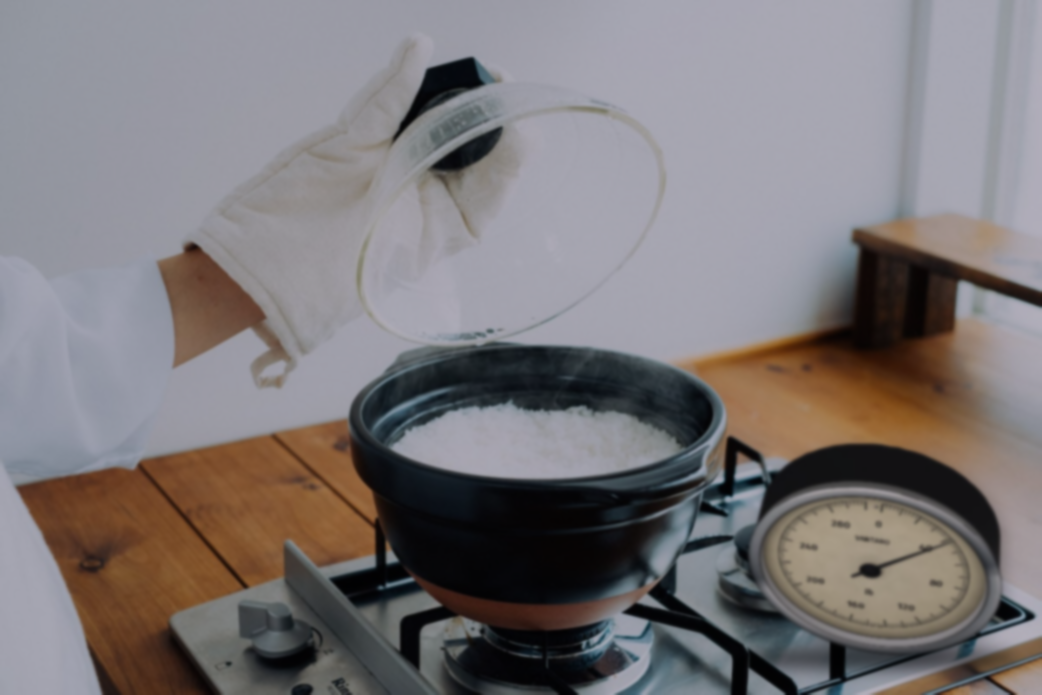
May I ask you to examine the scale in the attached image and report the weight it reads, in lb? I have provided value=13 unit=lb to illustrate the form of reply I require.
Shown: value=40 unit=lb
